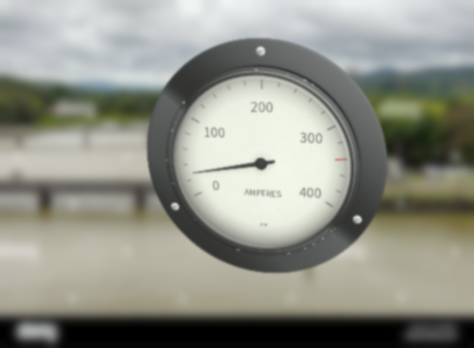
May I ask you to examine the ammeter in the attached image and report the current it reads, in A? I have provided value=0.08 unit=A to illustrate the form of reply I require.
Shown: value=30 unit=A
